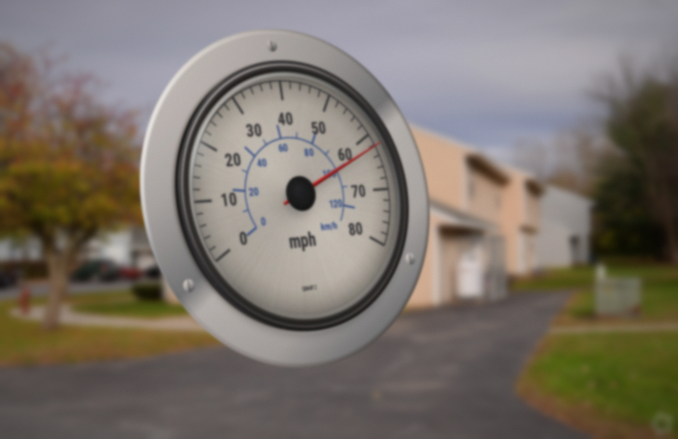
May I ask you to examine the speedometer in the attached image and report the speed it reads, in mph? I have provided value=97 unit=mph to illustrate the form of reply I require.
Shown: value=62 unit=mph
